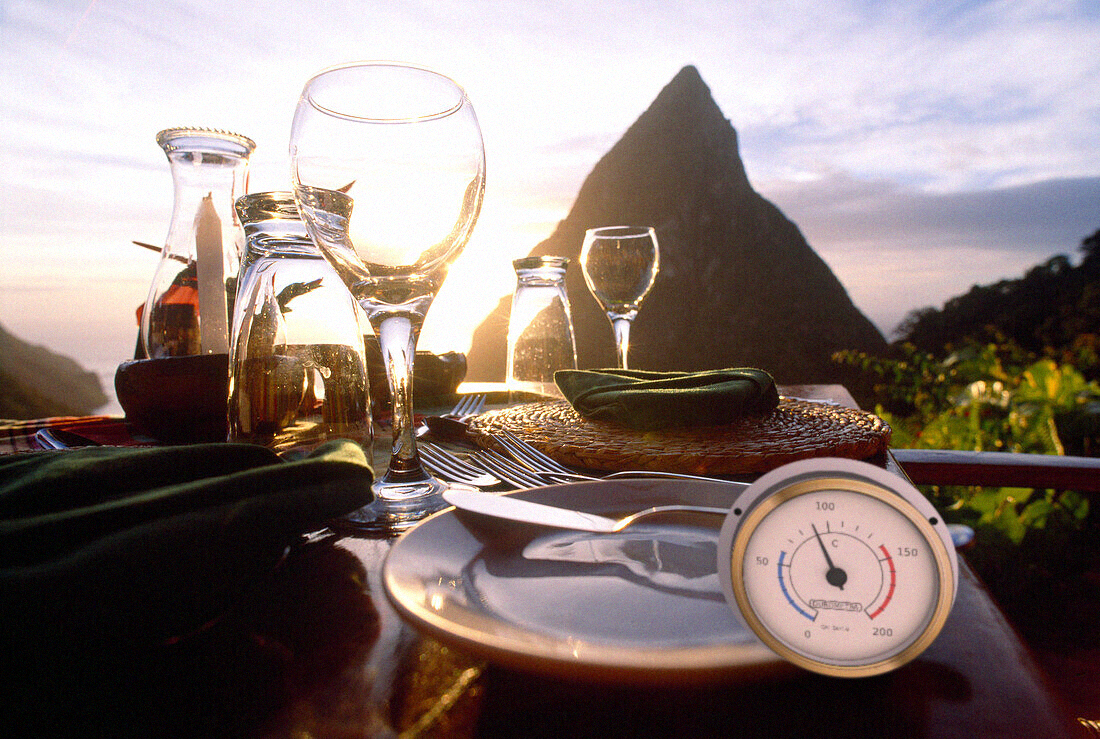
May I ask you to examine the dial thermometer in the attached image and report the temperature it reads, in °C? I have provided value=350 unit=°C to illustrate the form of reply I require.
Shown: value=90 unit=°C
